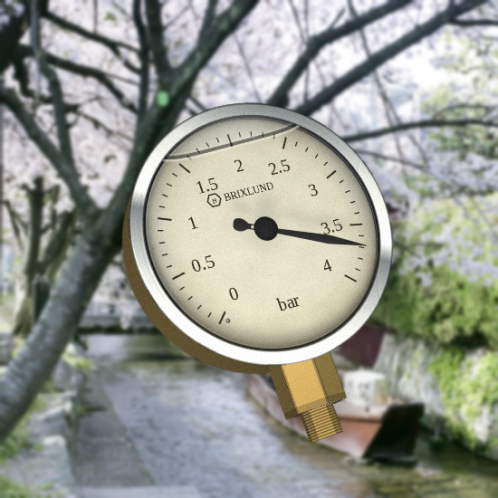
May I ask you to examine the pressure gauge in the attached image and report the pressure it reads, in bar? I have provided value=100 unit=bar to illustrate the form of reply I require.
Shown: value=3.7 unit=bar
